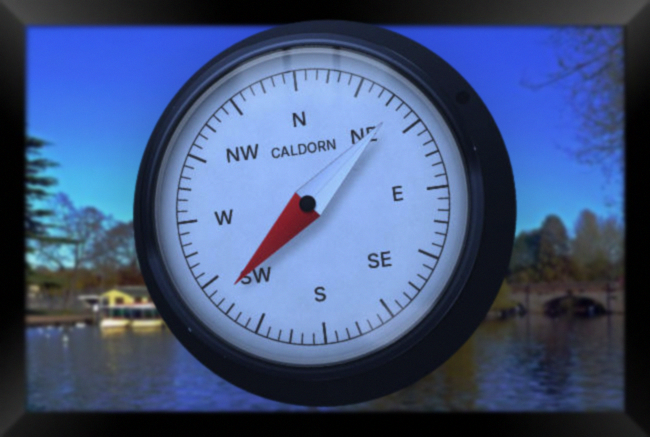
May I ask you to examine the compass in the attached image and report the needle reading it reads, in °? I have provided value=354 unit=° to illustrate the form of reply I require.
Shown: value=230 unit=°
